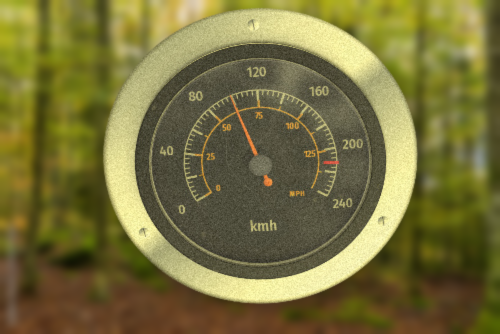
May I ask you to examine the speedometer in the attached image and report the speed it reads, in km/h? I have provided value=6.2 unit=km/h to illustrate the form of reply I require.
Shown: value=100 unit=km/h
